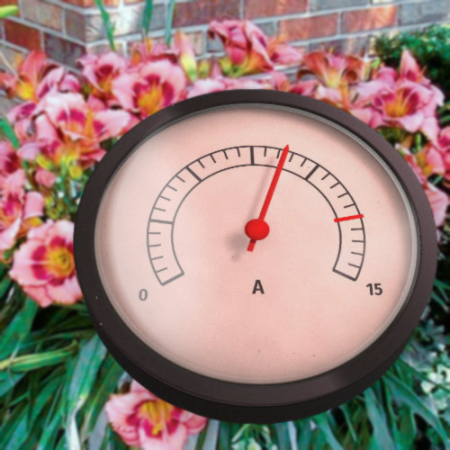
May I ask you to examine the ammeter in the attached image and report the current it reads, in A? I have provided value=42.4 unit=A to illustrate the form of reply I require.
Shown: value=8.75 unit=A
